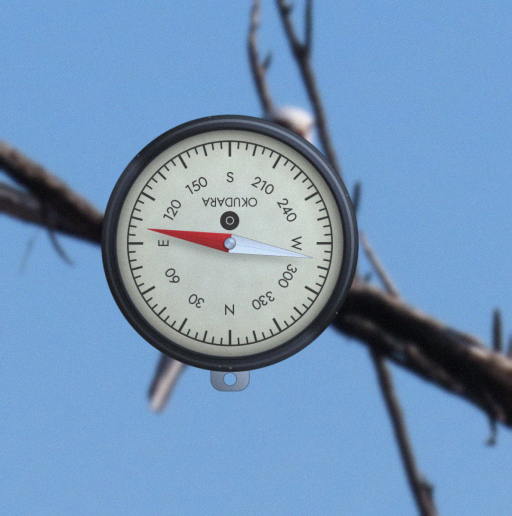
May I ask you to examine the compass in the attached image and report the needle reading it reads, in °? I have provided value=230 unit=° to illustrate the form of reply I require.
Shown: value=100 unit=°
